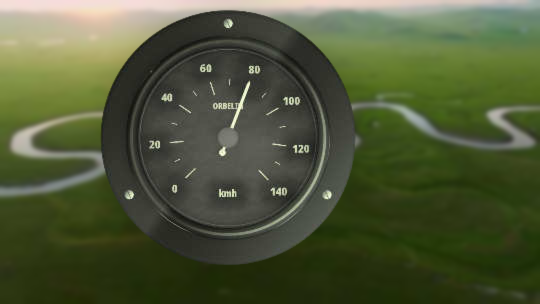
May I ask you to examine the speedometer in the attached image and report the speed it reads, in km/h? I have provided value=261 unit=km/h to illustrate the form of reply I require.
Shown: value=80 unit=km/h
